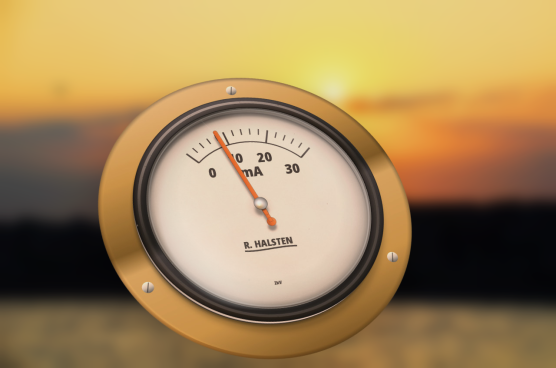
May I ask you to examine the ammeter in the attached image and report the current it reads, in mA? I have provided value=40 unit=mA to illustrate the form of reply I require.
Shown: value=8 unit=mA
